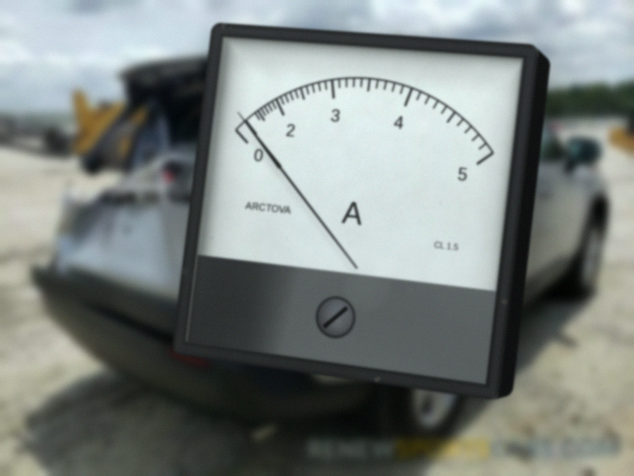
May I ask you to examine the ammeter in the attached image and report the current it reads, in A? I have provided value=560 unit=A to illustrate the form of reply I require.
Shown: value=1 unit=A
